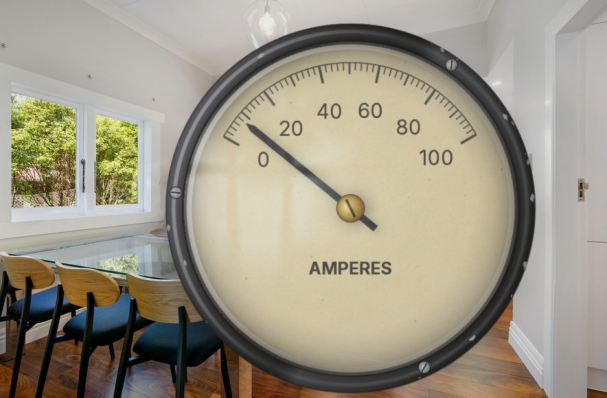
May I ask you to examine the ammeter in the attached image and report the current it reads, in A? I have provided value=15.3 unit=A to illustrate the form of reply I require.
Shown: value=8 unit=A
